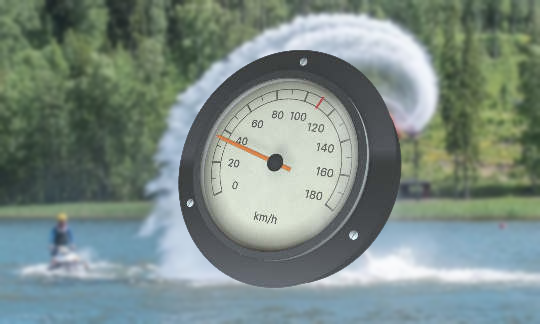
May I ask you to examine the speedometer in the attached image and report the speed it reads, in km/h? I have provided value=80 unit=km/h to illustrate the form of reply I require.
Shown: value=35 unit=km/h
